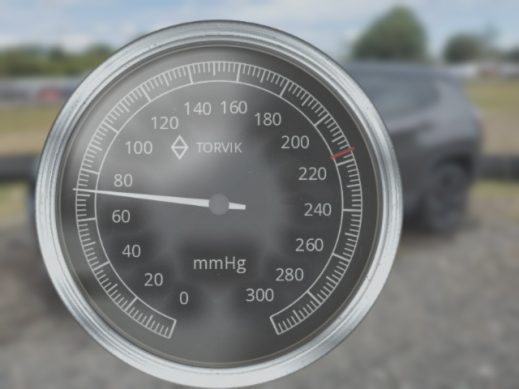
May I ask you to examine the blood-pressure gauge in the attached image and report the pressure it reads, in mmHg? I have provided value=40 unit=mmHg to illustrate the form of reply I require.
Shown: value=72 unit=mmHg
